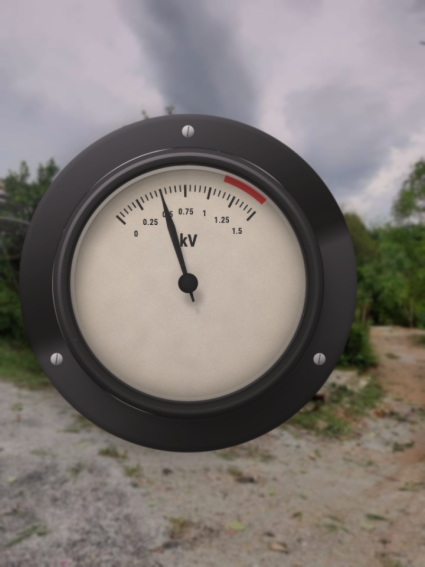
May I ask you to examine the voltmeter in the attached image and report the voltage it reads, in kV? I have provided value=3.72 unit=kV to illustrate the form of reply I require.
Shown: value=0.5 unit=kV
